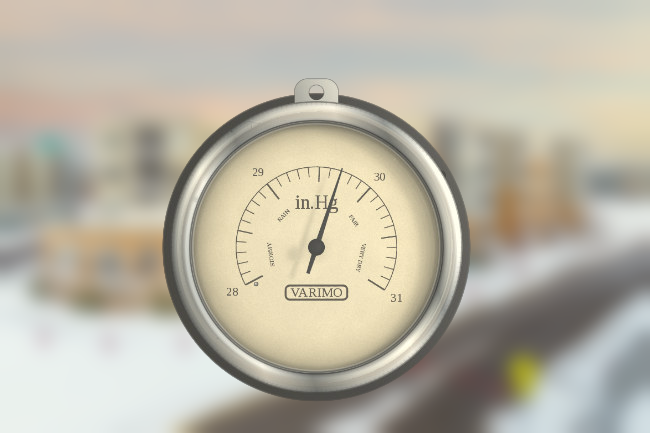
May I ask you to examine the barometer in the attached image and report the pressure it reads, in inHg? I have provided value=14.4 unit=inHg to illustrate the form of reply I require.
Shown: value=29.7 unit=inHg
